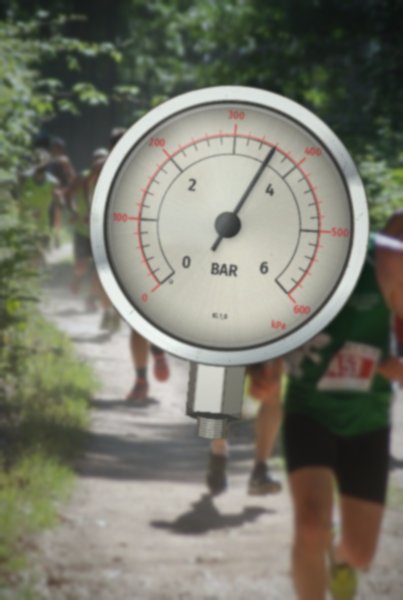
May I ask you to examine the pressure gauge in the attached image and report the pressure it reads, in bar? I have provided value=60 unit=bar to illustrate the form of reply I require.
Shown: value=3.6 unit=bar
